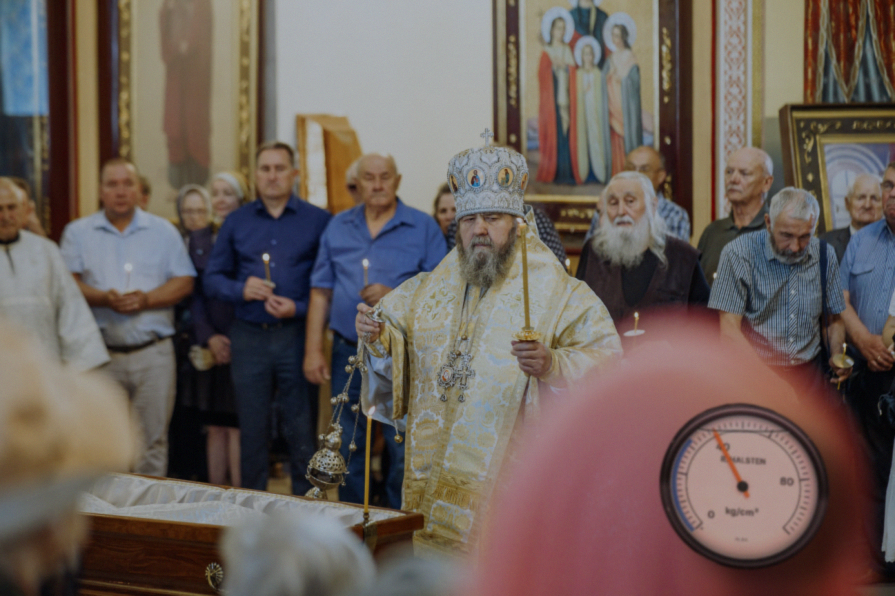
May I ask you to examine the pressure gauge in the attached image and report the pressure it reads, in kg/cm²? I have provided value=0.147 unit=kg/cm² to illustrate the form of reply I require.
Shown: value=40 unit=kg/cm²
